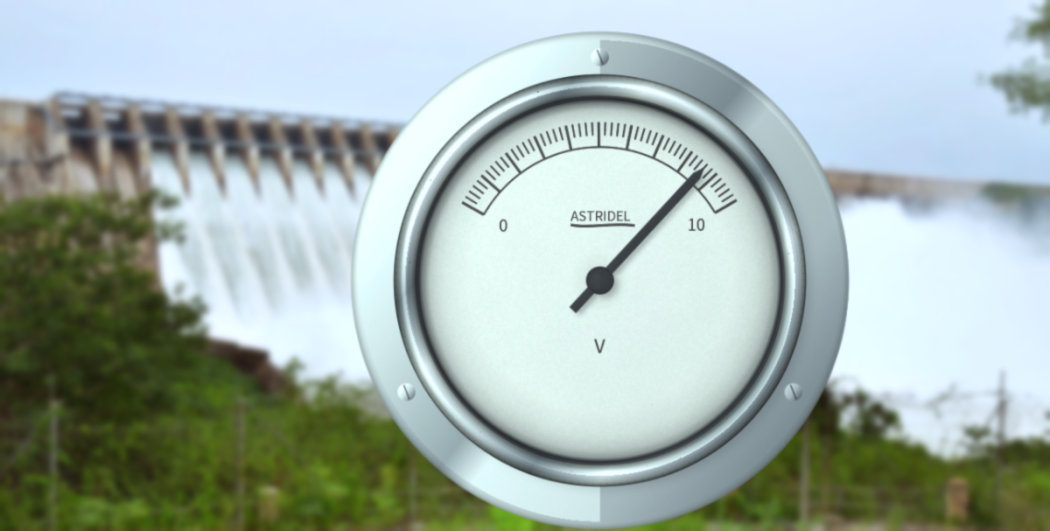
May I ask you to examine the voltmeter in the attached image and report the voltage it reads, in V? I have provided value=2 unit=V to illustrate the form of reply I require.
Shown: value=8.6 unit=V
